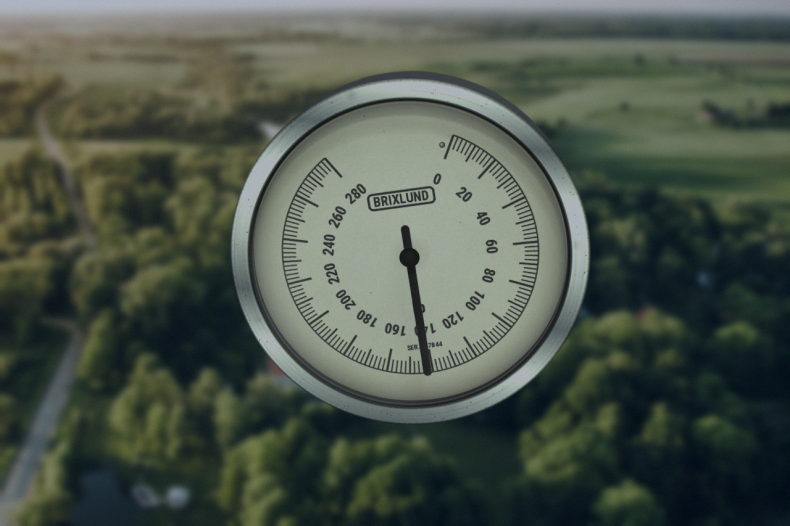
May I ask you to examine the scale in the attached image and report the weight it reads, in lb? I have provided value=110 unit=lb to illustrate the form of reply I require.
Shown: value=142 unit=lb
